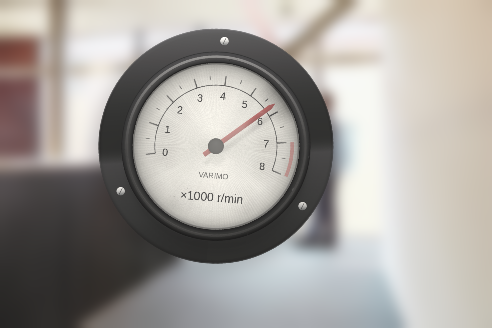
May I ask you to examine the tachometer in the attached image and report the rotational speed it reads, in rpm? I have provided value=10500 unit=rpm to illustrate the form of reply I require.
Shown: value=5750 unit=rpm
